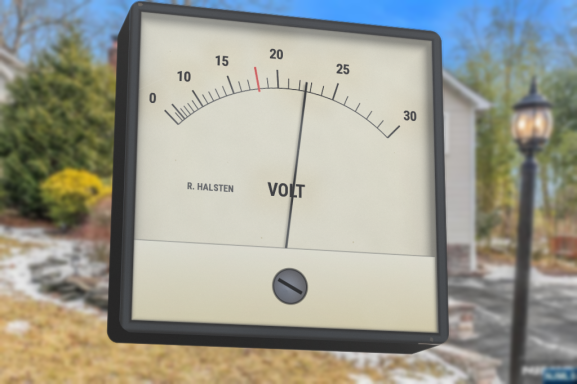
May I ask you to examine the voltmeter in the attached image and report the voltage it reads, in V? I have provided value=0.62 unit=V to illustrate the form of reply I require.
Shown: value=22.5 unit=V
